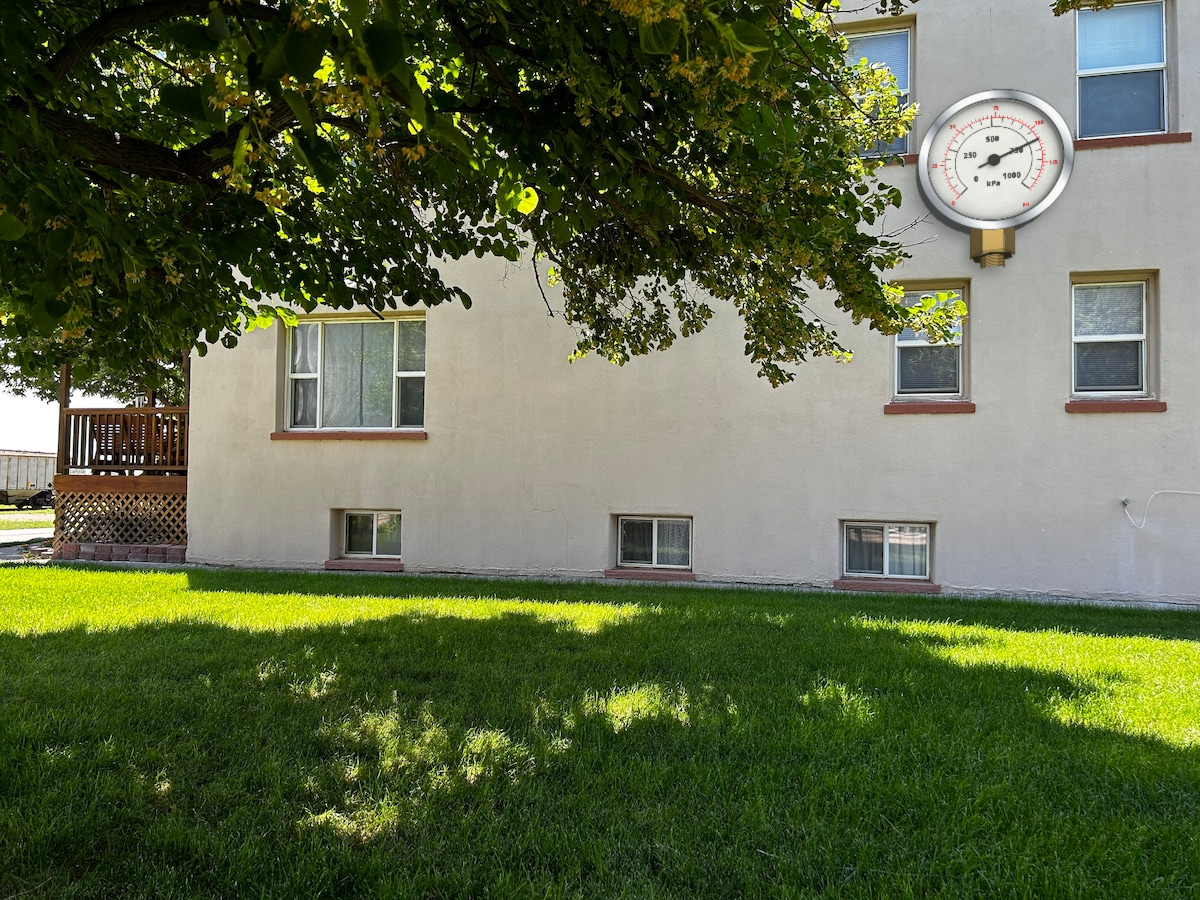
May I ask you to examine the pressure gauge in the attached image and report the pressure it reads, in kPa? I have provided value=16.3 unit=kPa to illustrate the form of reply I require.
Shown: value=750 unit=kPa
